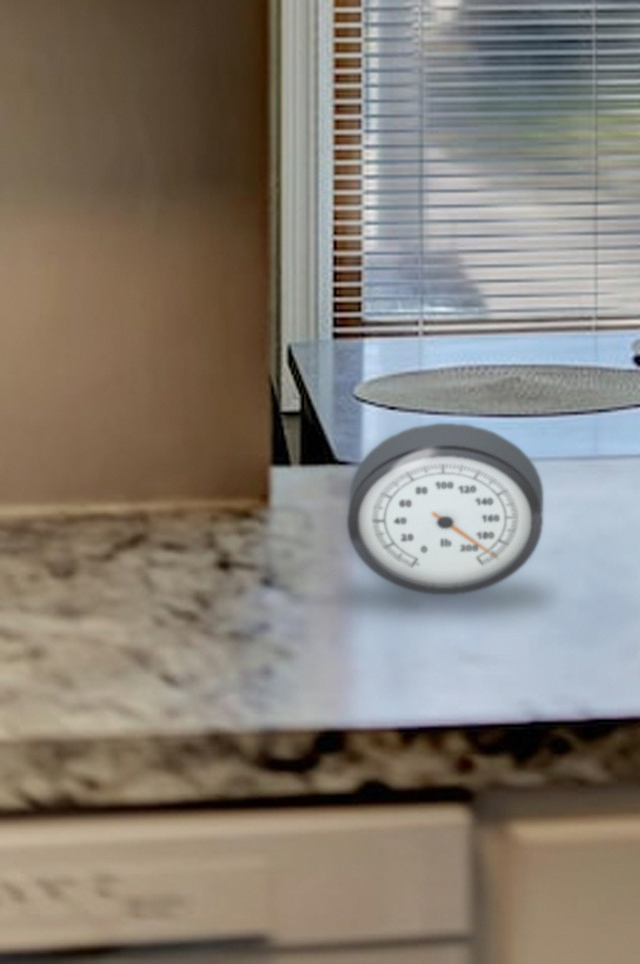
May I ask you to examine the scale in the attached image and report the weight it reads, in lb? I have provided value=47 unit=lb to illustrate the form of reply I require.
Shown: value=190 unit=lb
